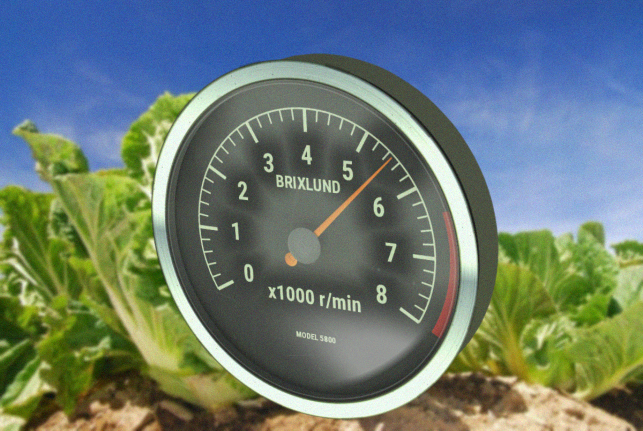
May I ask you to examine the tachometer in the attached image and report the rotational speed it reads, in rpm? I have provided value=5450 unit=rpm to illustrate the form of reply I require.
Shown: value=5500 unit=rpm
